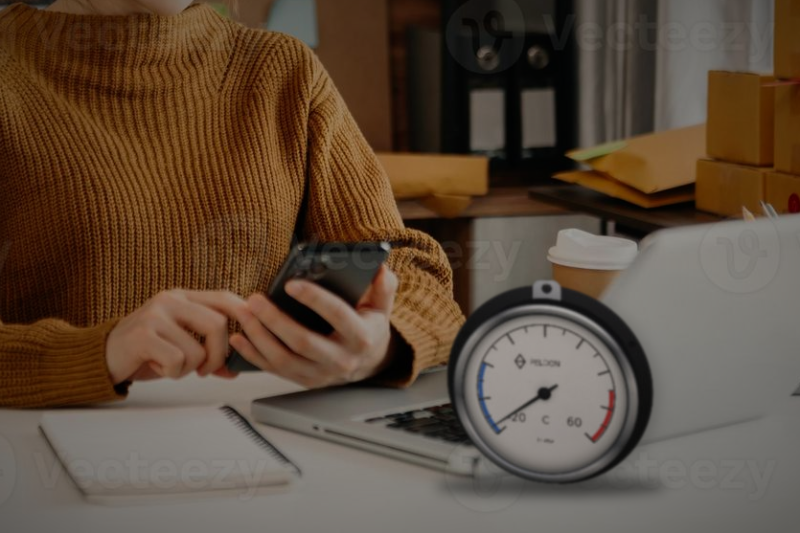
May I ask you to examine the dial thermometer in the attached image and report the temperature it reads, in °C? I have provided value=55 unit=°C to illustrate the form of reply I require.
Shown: value=-17.5 unit=°C
